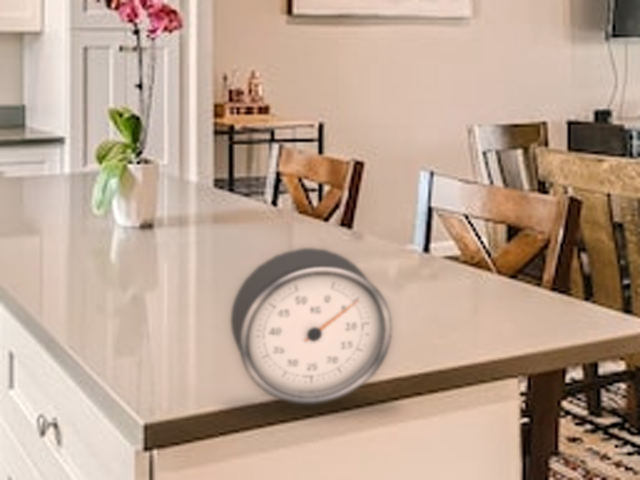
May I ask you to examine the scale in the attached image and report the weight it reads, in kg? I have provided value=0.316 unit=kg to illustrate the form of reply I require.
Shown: value=5 unit=kg
